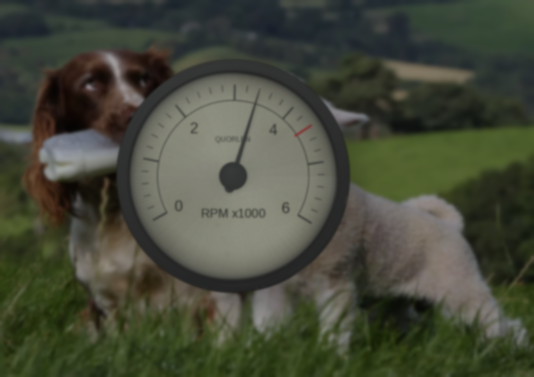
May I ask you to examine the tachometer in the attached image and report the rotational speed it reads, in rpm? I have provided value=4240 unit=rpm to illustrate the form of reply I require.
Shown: value=3400 unit=rpm
